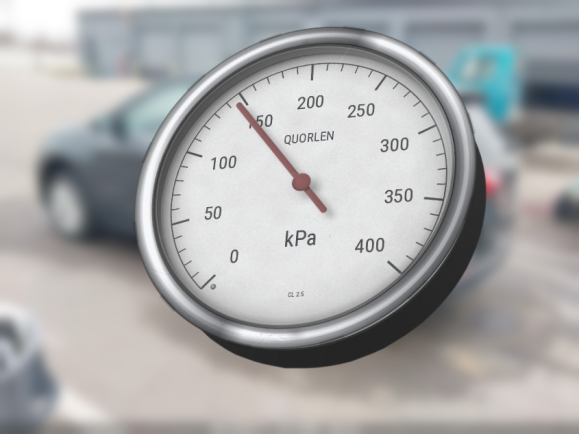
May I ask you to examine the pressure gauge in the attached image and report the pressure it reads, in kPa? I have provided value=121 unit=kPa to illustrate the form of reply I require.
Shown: value=145 unit=kPa
